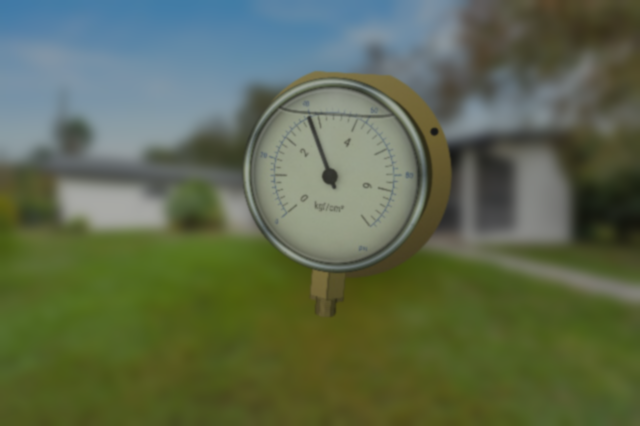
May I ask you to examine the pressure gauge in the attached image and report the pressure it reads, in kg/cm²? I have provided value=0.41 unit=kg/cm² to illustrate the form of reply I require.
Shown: value=2.8 unit=kg/cm²
